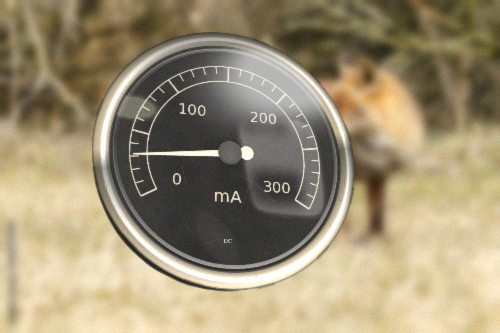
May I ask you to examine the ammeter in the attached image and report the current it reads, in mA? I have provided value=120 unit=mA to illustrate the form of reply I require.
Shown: value=30 unit=mA
